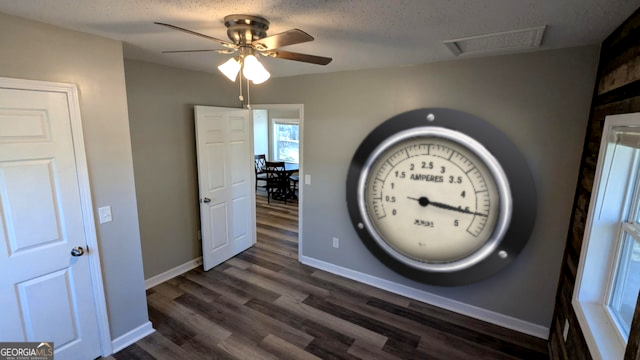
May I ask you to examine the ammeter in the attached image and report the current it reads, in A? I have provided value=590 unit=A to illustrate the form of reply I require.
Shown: value=4.5 unit=A
